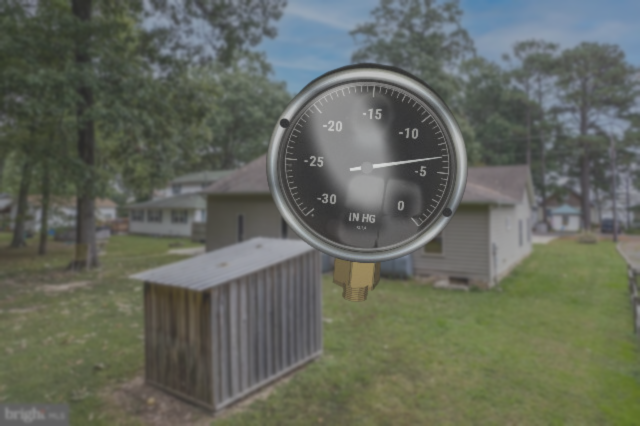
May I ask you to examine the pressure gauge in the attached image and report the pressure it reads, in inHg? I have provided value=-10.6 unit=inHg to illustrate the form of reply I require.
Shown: value=-6.5 unit=inHg
